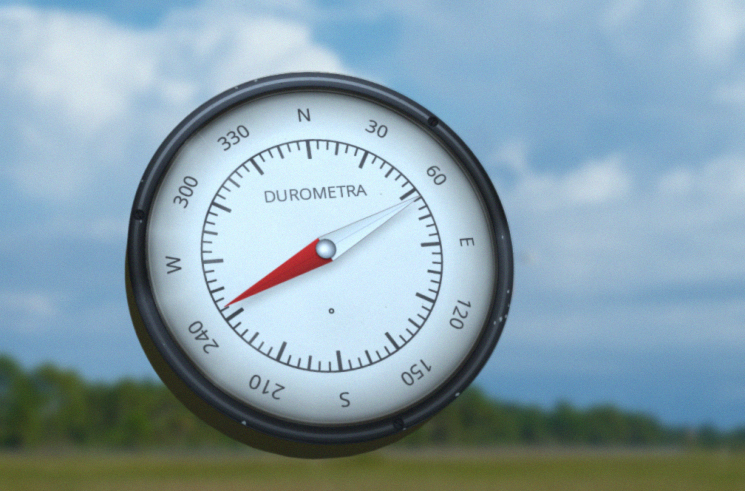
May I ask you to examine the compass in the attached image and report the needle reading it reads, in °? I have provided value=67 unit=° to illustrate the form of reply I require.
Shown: value=245 unit=°
